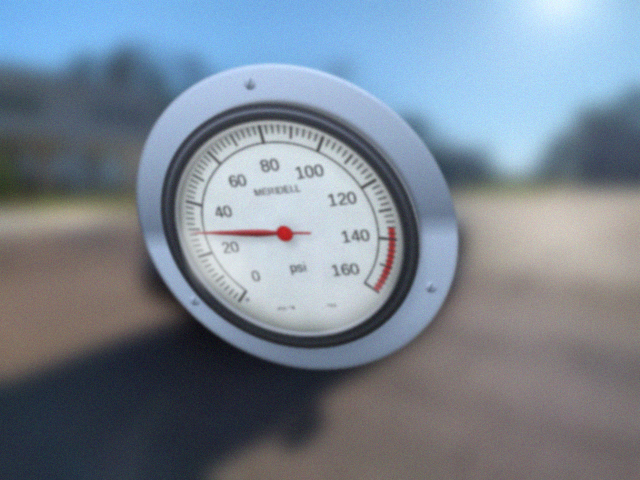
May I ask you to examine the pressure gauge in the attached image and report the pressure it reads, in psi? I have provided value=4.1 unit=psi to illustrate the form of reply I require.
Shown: value=30 unit=psi
